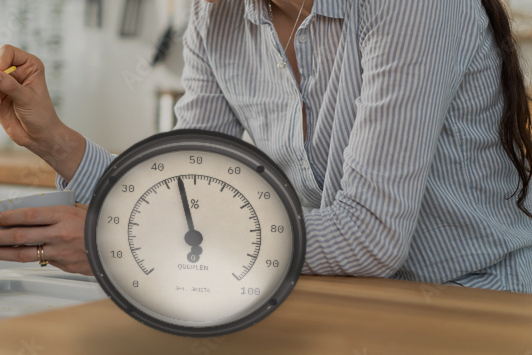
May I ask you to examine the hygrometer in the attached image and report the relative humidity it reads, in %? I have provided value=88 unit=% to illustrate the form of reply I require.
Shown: value=45 unit=%
